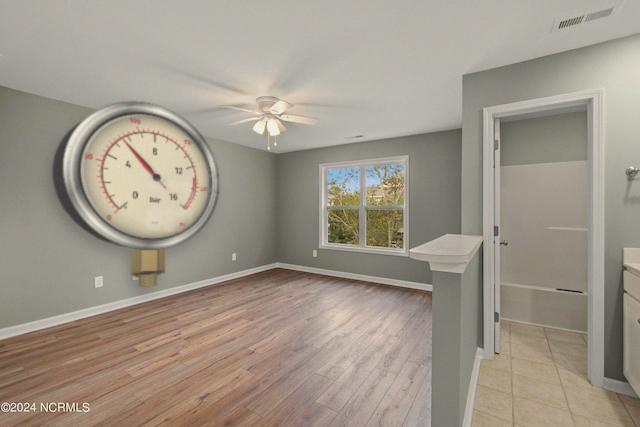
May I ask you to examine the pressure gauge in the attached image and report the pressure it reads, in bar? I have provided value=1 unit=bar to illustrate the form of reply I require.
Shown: value=5.5 unit=bar
